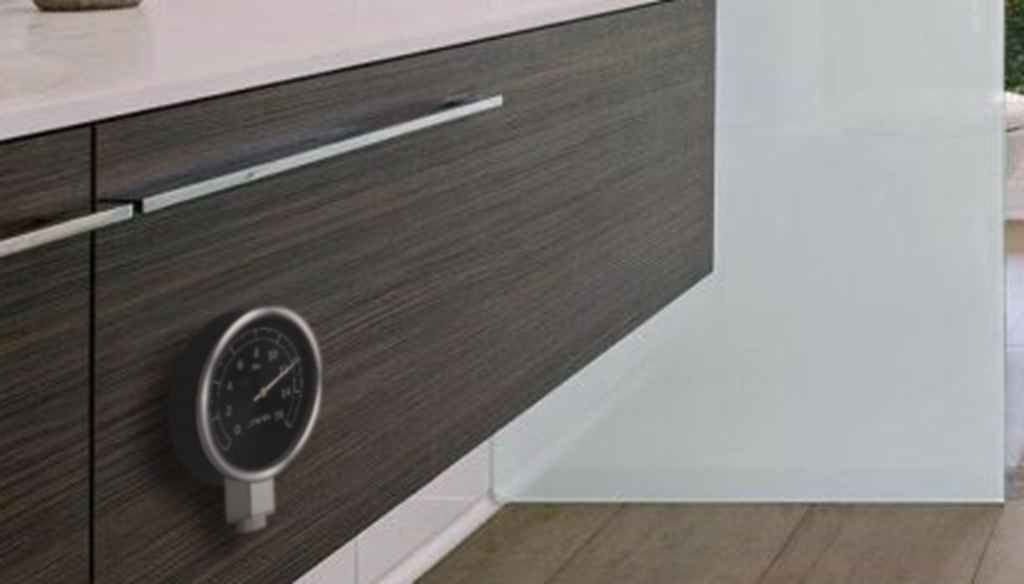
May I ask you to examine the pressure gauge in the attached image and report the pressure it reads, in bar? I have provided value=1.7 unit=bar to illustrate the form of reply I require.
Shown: value=12 unit=bar
